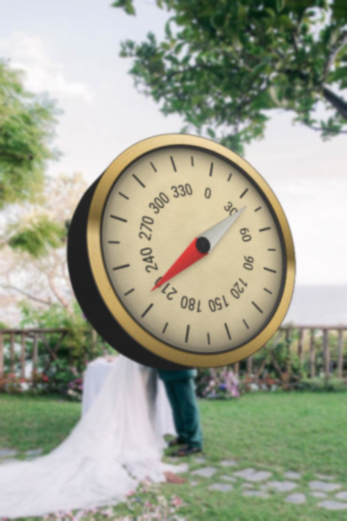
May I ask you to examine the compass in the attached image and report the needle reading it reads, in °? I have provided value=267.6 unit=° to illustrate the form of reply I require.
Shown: value=217.5 unit=°
